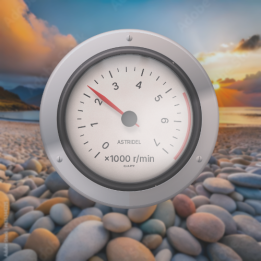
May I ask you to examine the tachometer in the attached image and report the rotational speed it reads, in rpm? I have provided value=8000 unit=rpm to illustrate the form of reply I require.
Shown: value=2250 unit=rpm
